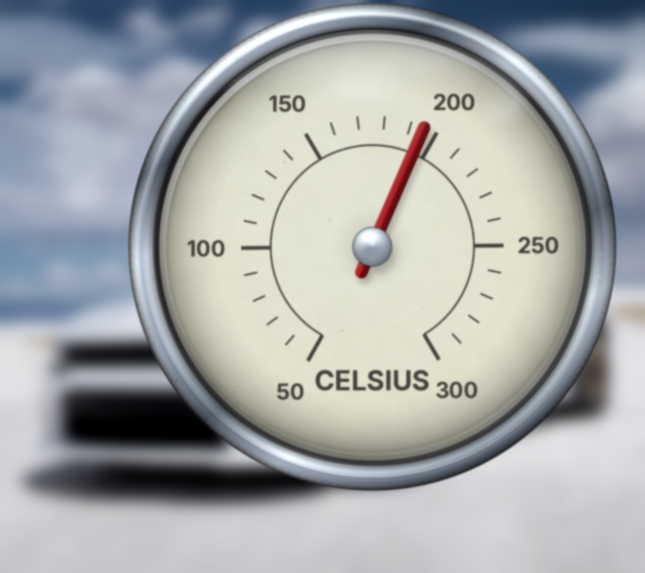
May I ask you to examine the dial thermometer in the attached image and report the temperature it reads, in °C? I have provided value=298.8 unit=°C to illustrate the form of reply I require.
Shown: value=195 unit=°C
